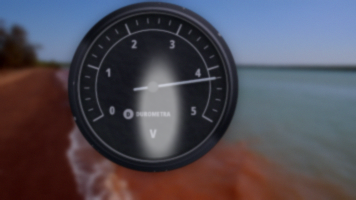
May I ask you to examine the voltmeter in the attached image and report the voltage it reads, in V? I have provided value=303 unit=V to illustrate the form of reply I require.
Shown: value=4.2 unit=V
